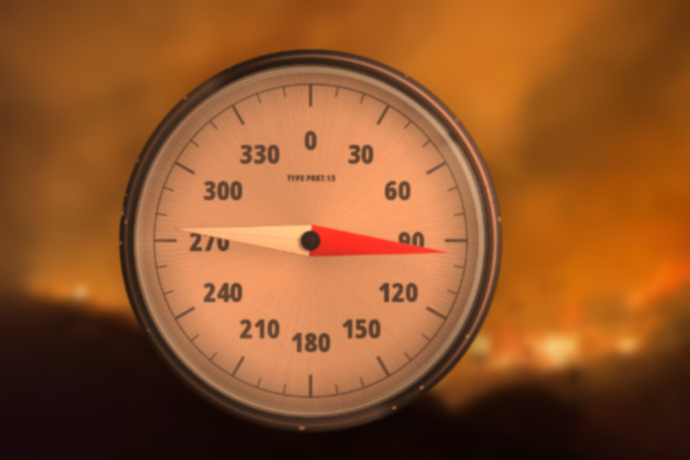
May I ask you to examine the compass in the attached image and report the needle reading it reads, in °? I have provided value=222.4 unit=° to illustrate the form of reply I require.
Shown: value=95 unit=°
